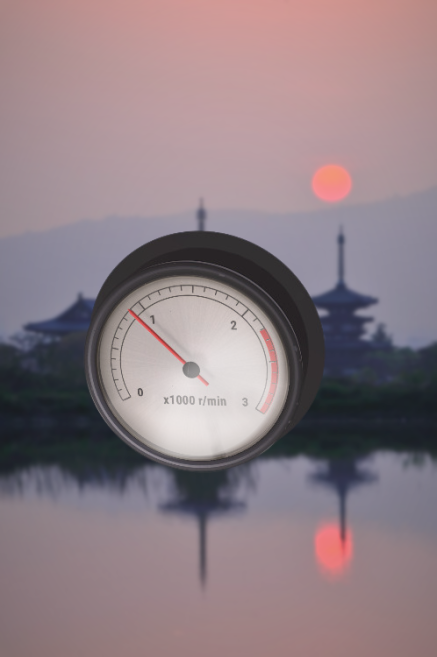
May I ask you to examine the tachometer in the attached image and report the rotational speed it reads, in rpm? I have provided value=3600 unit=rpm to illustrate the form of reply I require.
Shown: value=900 unit=rpm
